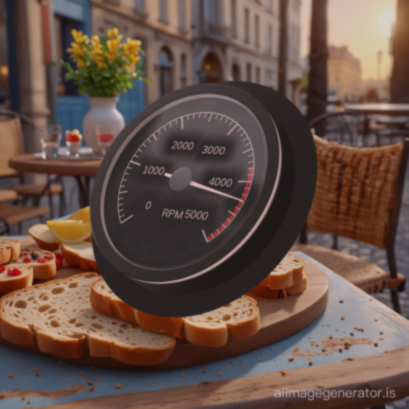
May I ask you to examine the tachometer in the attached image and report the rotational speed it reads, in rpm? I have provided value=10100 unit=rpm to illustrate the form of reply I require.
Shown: value=4300 unit=rpm
